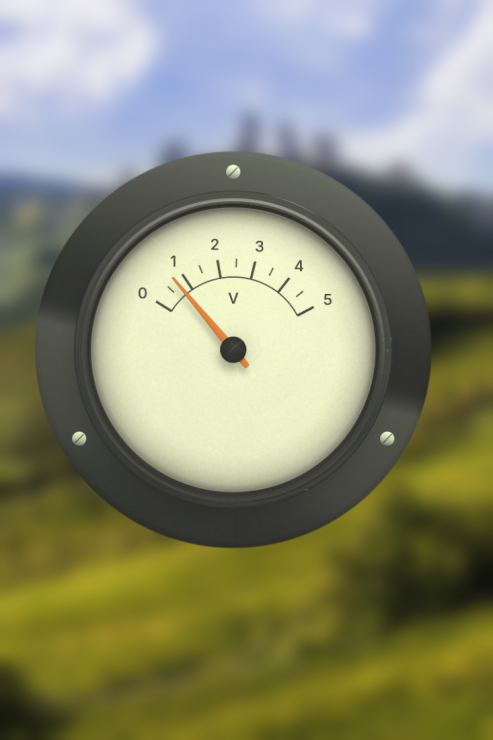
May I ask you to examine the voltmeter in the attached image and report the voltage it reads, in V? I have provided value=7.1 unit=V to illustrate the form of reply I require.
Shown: value=0.75 unit=V
